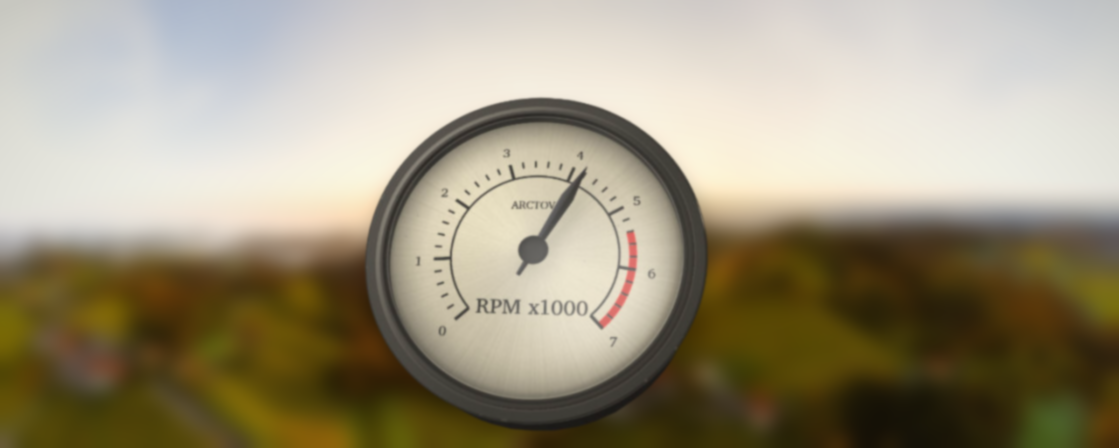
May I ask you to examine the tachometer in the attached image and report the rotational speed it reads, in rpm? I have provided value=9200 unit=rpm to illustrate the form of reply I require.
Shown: value=4200 unit=rpm
